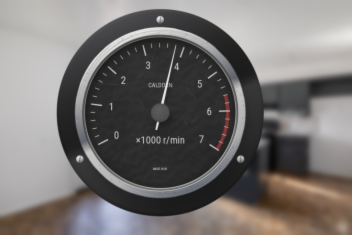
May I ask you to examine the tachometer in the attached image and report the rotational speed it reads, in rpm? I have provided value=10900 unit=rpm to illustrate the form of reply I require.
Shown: value=3800 unit=rpm
